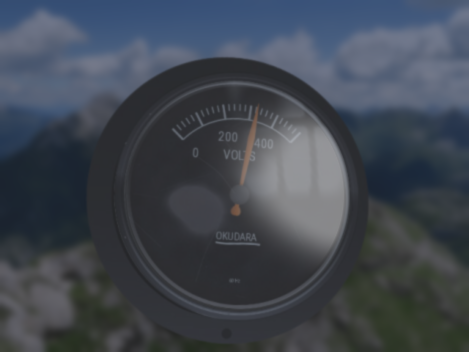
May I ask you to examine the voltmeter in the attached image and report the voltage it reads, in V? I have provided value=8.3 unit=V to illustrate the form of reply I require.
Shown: value=320 unit=V
